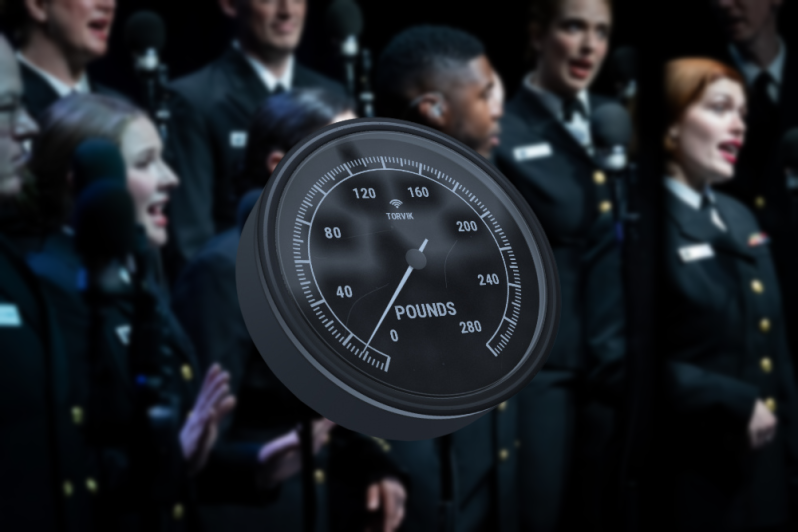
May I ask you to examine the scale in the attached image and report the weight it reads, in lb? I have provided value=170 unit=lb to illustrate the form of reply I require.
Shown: value=12 unit=lb
